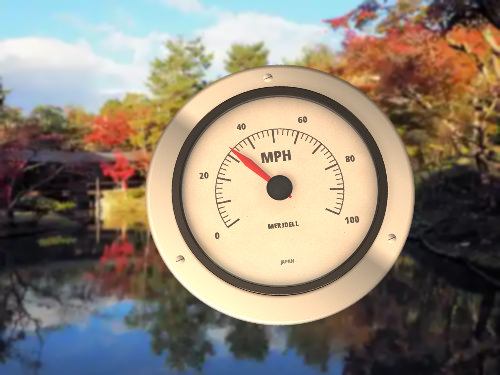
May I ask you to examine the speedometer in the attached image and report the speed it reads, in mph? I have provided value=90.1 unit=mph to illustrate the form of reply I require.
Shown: value=32 unit=mph
